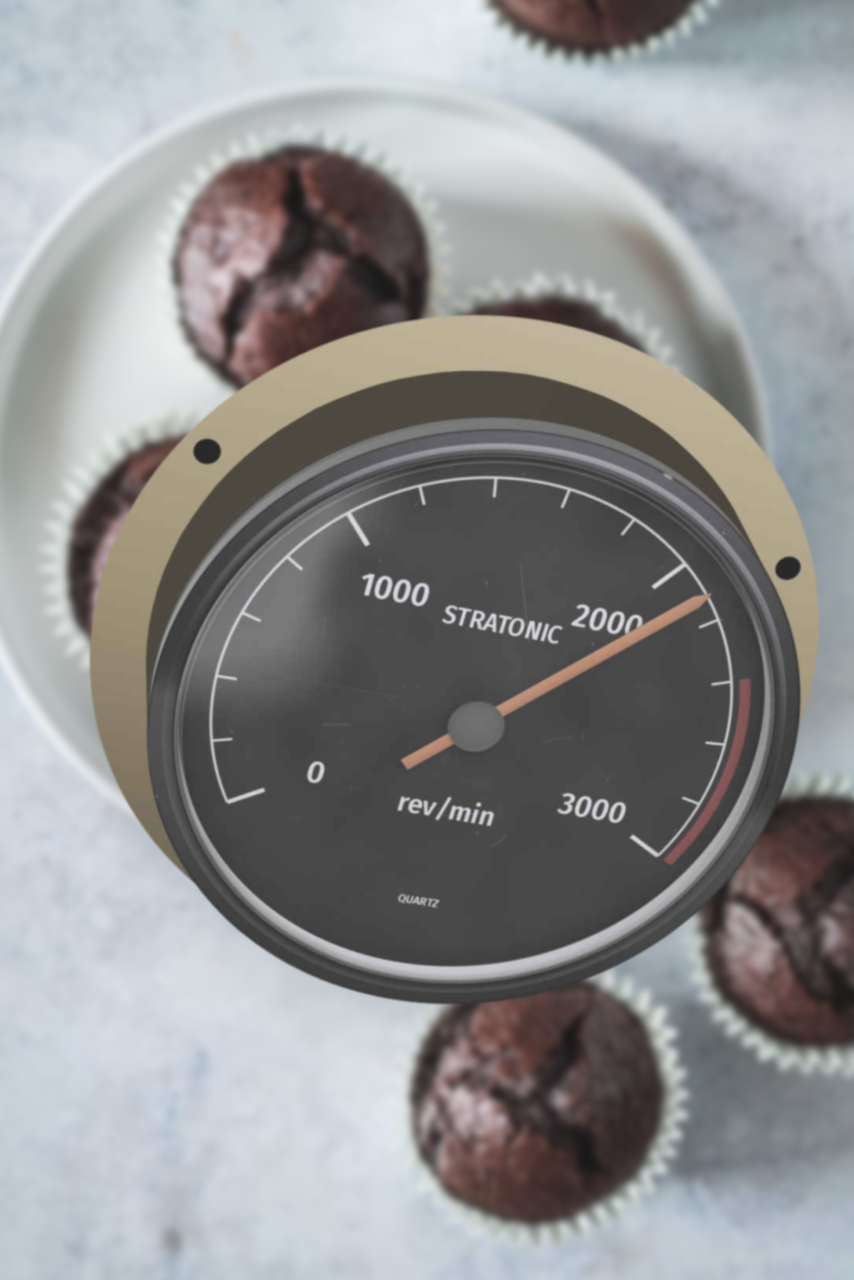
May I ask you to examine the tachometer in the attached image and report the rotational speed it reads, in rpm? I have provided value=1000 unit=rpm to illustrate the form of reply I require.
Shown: value=2100 unit=rpm
